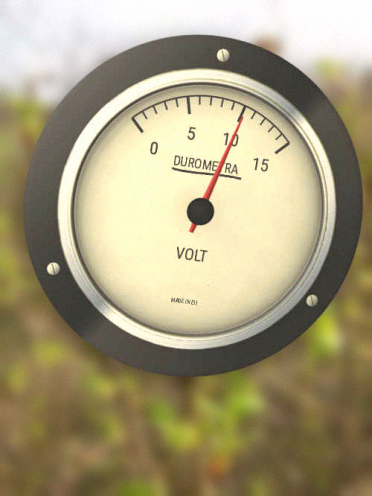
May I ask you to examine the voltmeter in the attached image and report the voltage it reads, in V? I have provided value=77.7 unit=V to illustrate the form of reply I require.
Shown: value=10 unit=V
